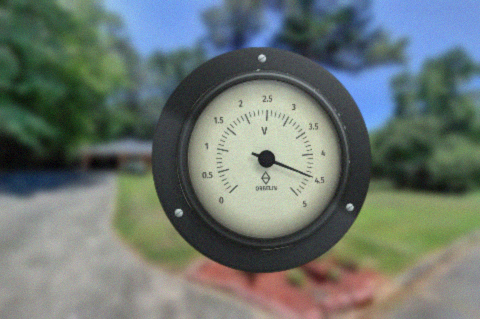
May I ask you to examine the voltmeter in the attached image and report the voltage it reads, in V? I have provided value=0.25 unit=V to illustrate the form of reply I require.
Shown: value=4.5 unit=V
